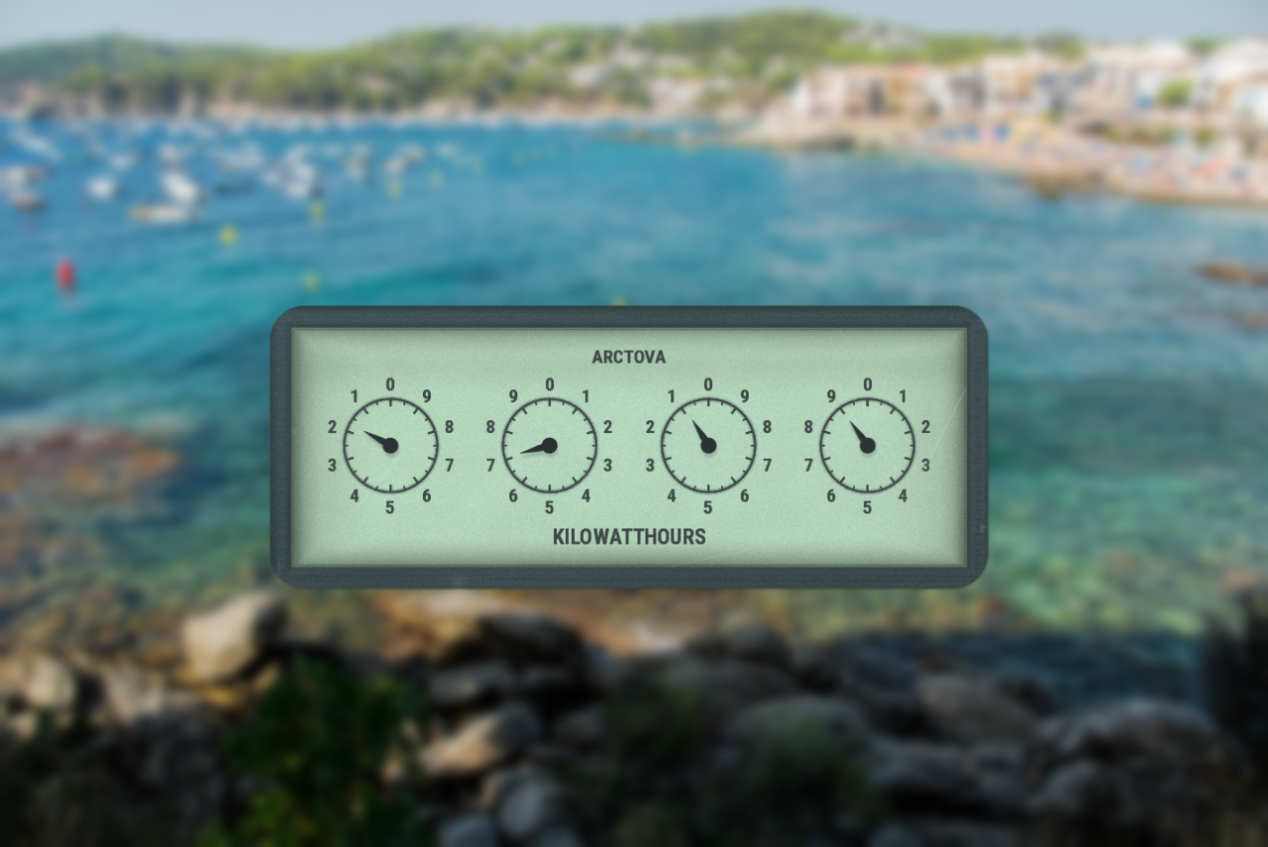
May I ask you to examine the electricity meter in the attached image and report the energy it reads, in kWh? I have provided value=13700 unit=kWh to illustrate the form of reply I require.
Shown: value=1709 unit=kWh
